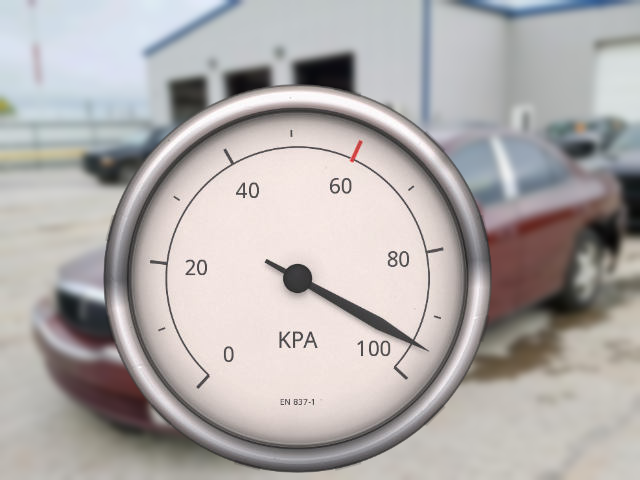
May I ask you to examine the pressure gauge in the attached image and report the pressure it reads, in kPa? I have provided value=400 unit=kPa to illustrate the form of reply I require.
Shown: value=95 unit=kPa
